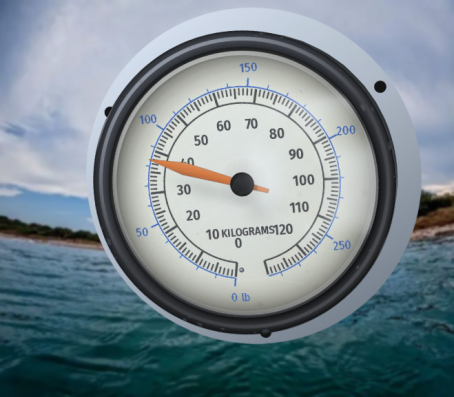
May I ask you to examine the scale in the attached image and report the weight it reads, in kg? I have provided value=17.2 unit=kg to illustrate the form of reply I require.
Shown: value=38 unit=kg
